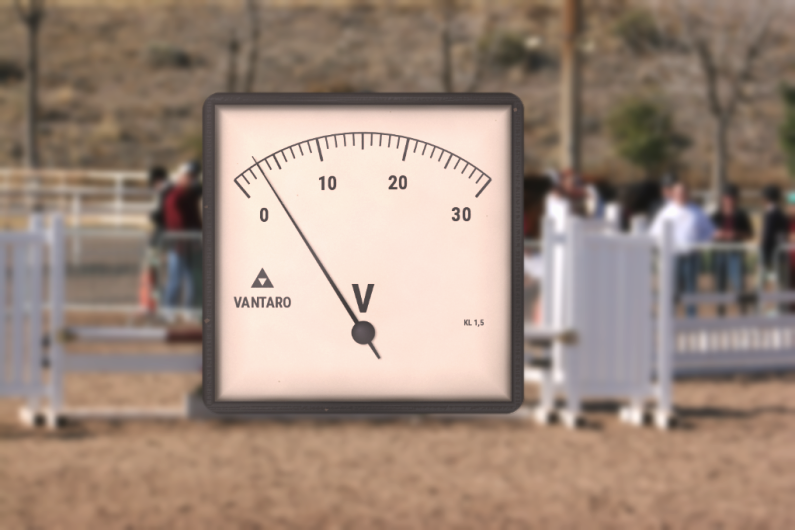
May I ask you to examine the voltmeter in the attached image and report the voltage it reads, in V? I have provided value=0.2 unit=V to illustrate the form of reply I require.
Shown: value=3 unit=V
